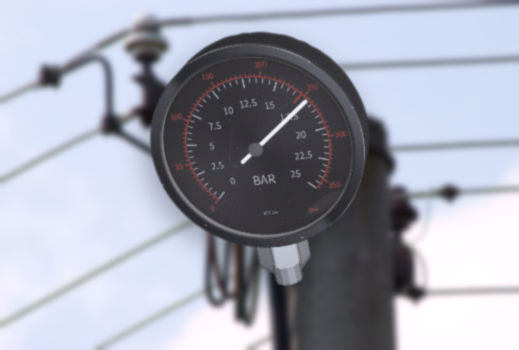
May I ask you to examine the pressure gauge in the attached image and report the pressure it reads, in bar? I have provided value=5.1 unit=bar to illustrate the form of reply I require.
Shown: value=17.5 unit=bar
